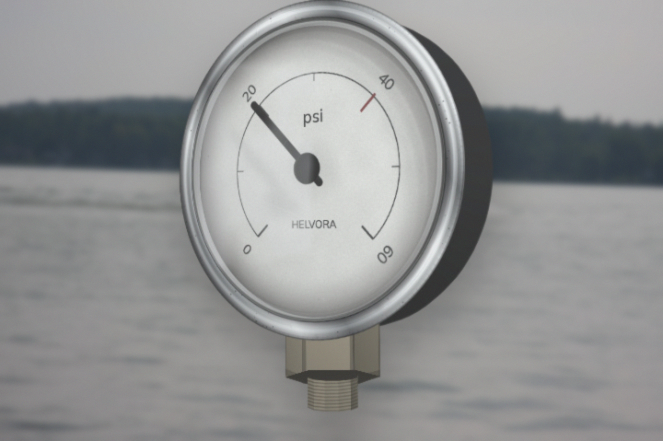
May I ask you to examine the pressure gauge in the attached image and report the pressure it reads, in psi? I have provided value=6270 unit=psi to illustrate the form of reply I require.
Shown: value=20 unit=psi
